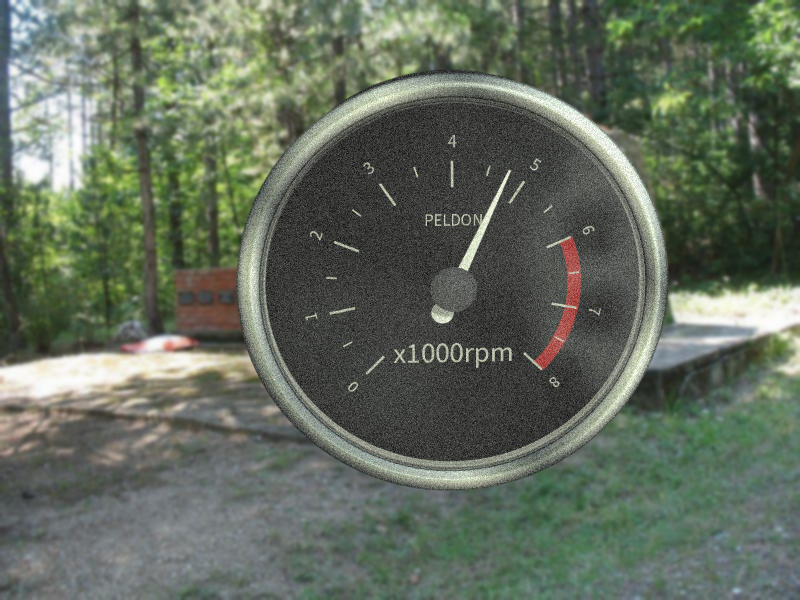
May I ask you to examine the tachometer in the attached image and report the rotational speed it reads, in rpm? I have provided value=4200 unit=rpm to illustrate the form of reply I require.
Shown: value=4750 unit=rpm
